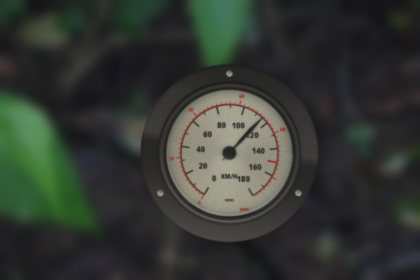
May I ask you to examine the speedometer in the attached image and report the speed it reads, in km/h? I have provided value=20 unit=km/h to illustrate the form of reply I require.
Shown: value=115 unit=km/h
